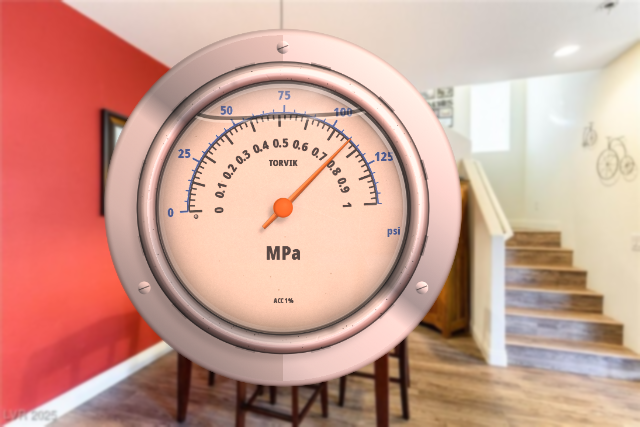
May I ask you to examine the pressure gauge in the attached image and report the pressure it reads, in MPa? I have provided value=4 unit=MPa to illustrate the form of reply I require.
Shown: value=0.76 unit=MPa
